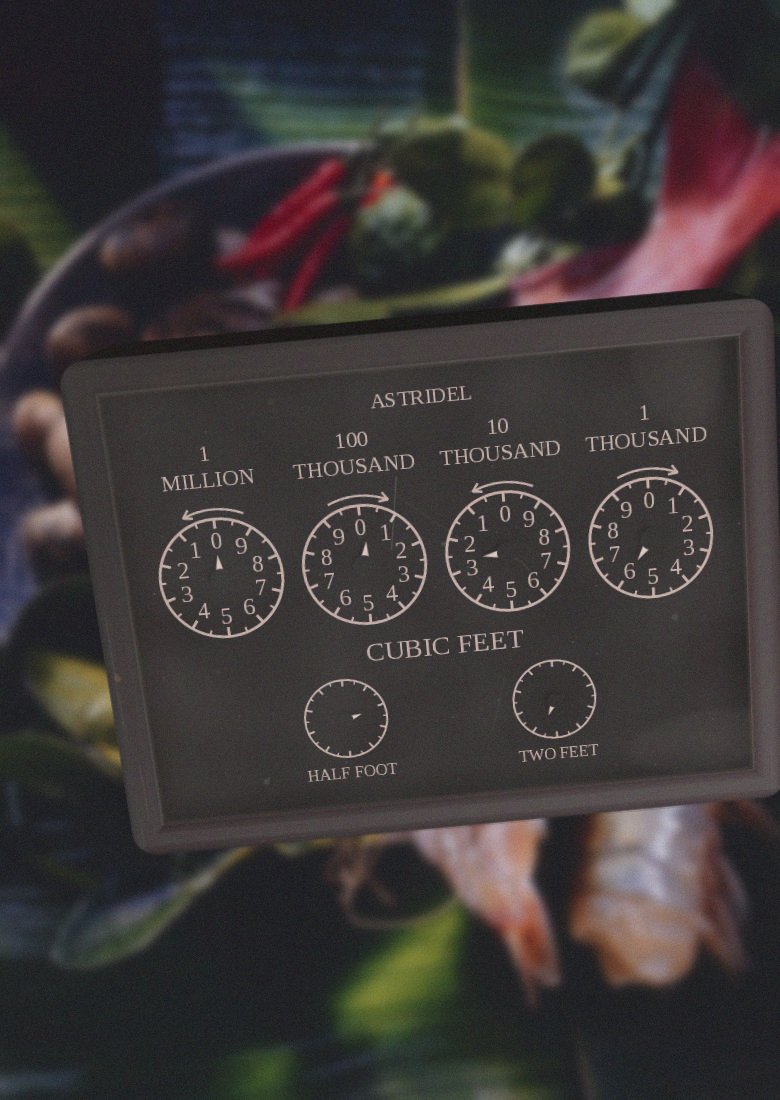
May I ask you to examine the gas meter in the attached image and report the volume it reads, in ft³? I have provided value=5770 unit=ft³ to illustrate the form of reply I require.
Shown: value=2600 unit=ft³
